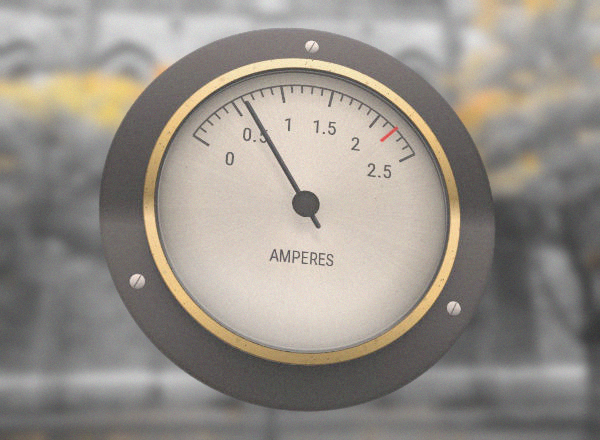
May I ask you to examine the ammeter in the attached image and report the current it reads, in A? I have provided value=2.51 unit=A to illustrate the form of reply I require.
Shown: value=0.6 unit=A
